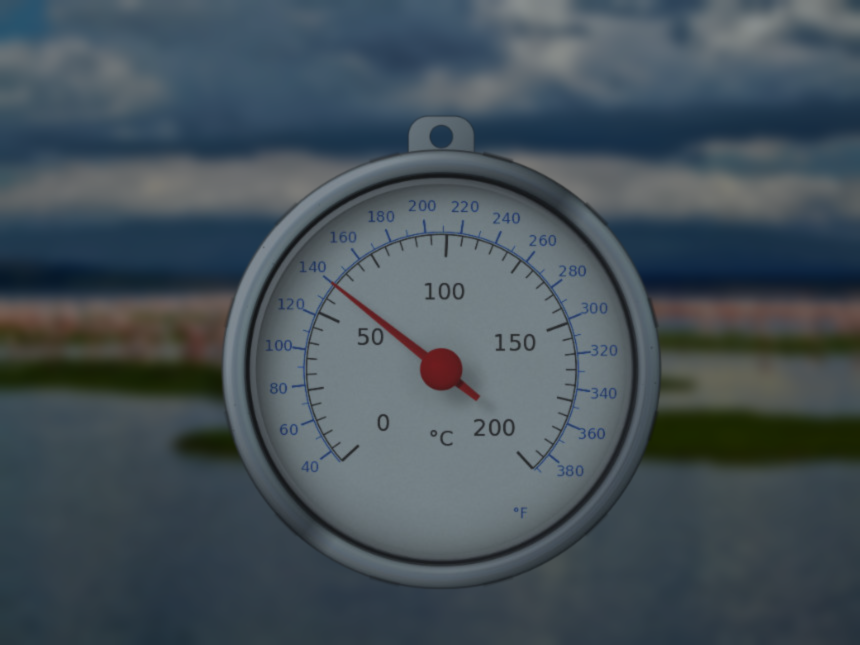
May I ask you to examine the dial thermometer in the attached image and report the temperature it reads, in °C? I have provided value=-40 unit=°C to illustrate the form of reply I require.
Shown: value=60 unit=°C
